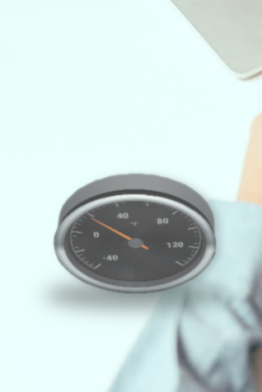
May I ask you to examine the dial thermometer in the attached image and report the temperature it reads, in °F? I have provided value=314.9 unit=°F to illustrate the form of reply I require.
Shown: value=20 unit=°F
